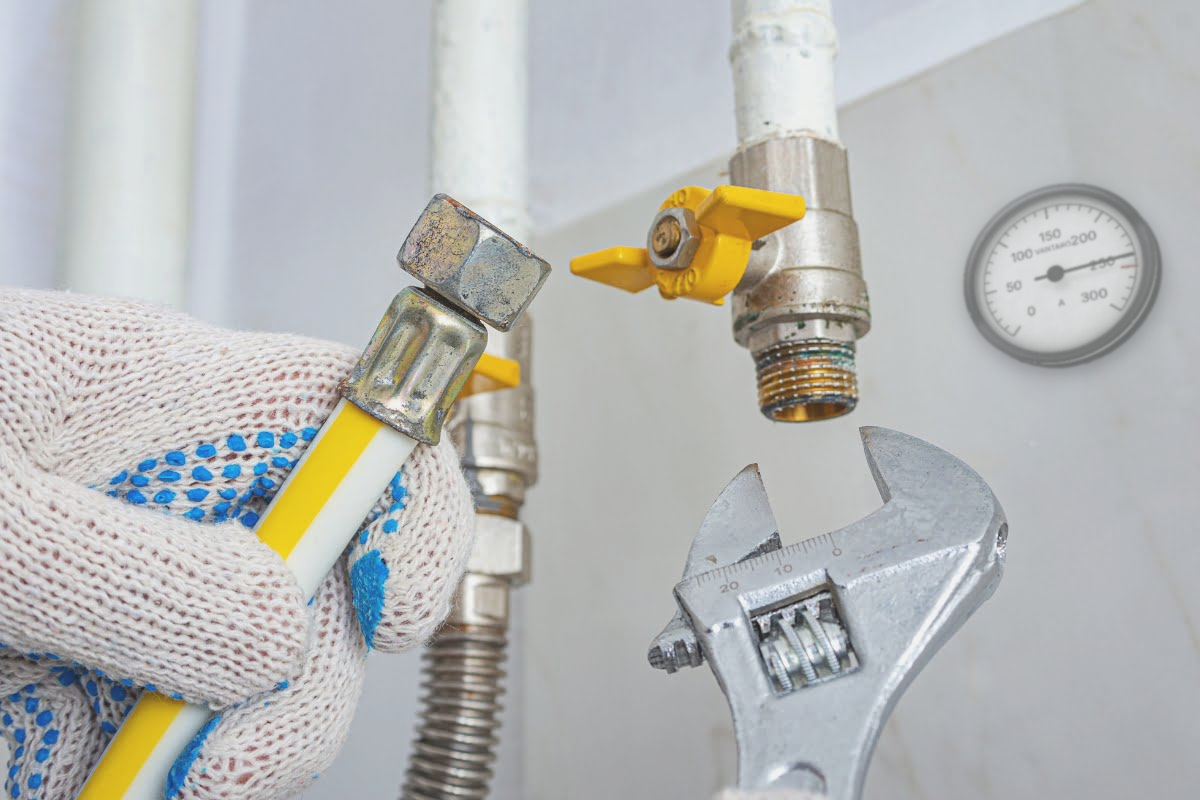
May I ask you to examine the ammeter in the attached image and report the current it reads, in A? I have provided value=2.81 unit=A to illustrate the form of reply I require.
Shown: value=250 unit=A
